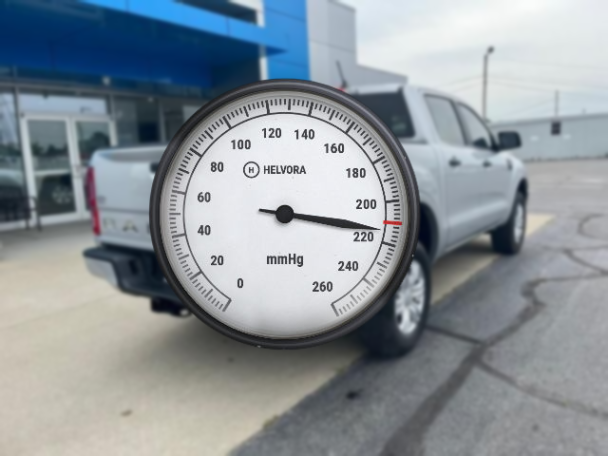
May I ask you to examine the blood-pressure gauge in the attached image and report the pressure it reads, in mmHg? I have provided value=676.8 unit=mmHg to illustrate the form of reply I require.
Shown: value=214 unit=mmHg
